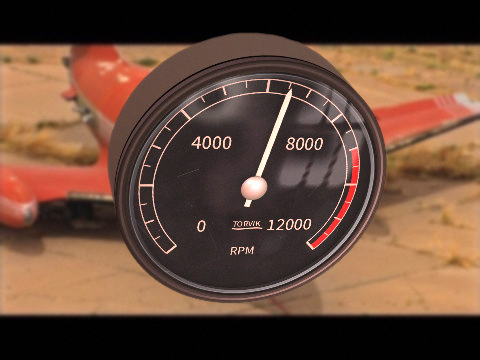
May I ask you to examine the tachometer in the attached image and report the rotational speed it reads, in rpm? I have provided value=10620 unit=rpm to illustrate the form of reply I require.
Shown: value=6500 unit=rpm
